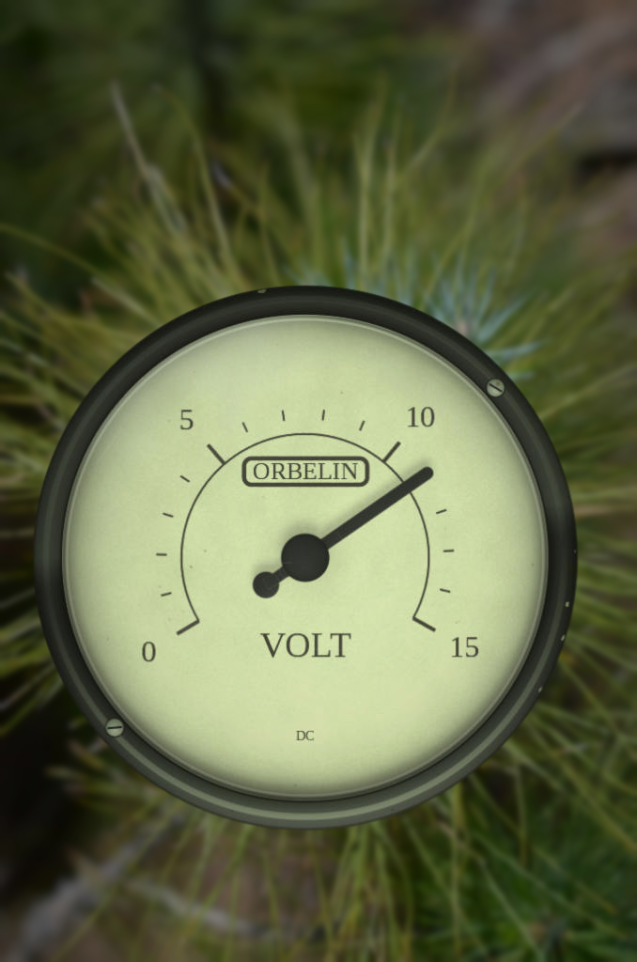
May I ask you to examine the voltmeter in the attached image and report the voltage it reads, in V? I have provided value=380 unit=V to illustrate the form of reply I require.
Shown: value=11 unit=V
